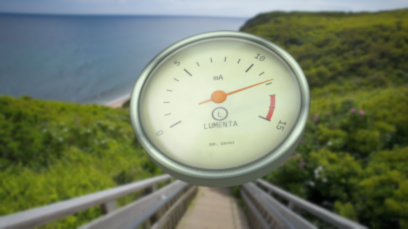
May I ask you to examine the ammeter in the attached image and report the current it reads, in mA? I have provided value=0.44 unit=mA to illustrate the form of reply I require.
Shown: value=12 unit=mA
